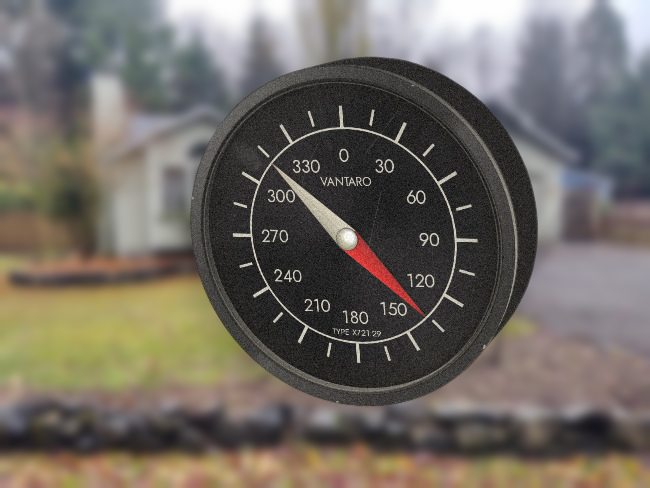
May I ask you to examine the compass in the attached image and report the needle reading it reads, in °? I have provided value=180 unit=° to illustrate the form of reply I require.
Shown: value=135 unit=°
